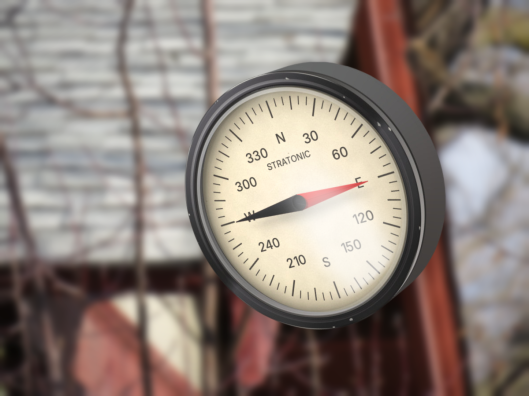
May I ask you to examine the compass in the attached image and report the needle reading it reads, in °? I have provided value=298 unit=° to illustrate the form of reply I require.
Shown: value=90 unit=°
